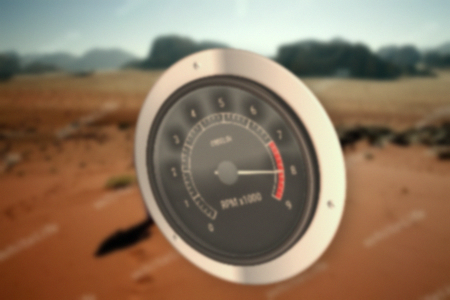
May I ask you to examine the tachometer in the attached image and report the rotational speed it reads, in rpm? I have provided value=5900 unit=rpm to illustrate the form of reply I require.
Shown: value=8000 unit=rpm
